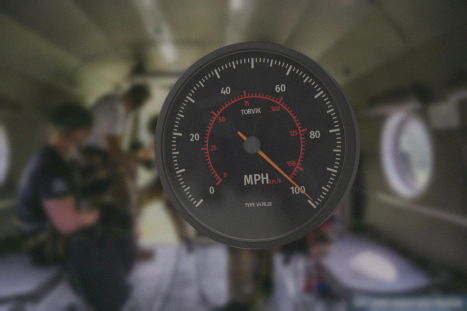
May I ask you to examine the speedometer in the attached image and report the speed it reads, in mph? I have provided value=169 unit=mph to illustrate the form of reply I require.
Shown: value=99 unit=mph
